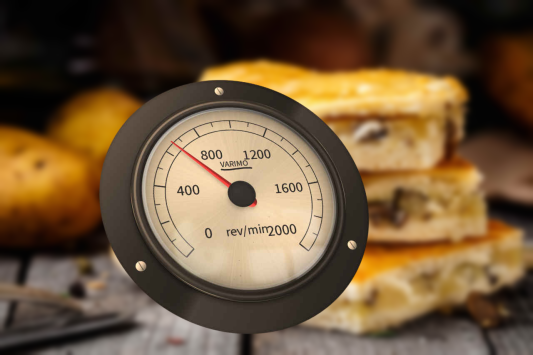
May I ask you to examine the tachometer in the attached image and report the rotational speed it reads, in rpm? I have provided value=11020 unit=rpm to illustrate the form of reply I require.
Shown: value=650 unit=rpm
